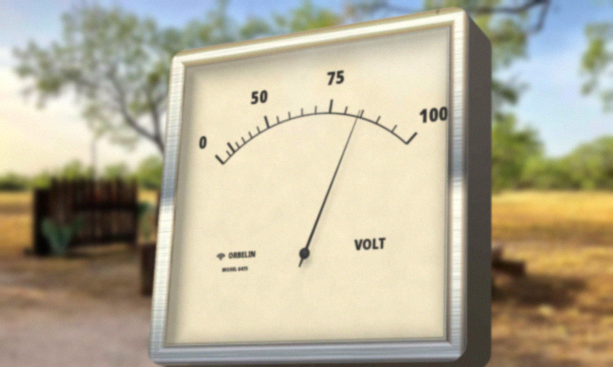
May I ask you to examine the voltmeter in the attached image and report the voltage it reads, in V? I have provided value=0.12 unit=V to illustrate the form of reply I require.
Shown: value=85 unit=V
